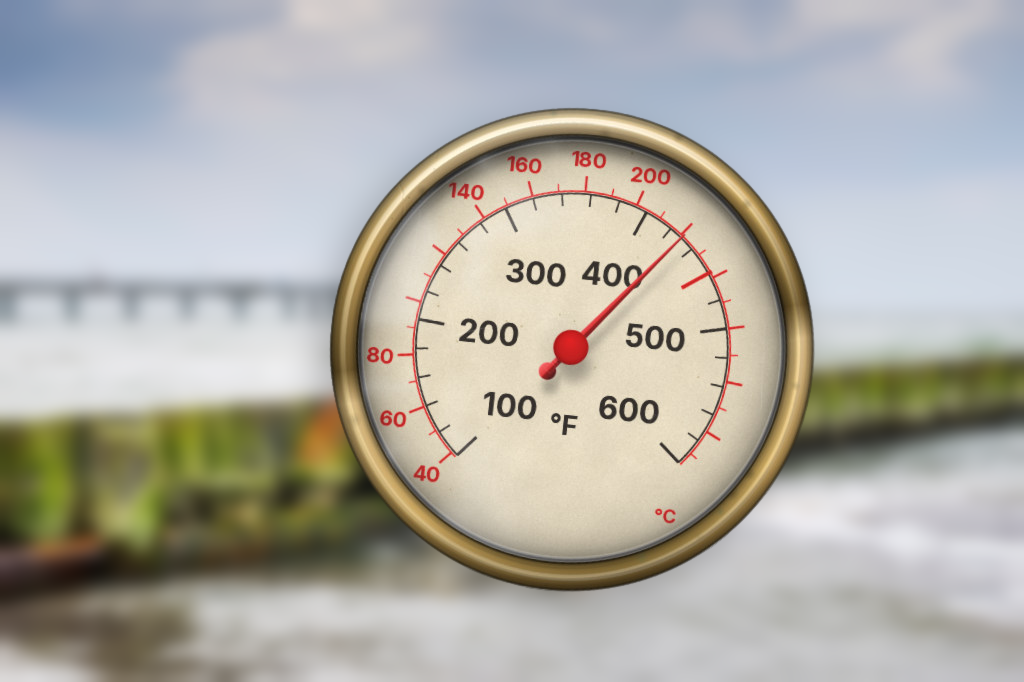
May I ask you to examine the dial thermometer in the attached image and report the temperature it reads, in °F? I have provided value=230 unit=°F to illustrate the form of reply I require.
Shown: value=430 unit=°F
